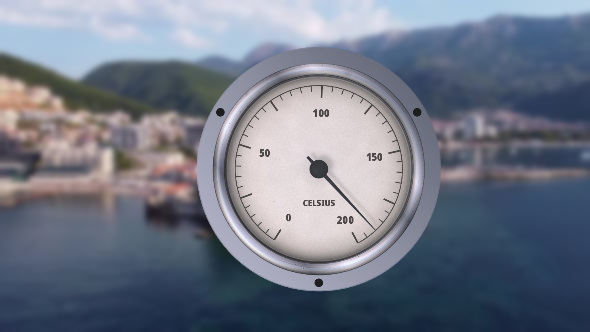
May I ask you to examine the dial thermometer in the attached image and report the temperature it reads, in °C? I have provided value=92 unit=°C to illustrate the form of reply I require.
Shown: value=190 unit=°C
